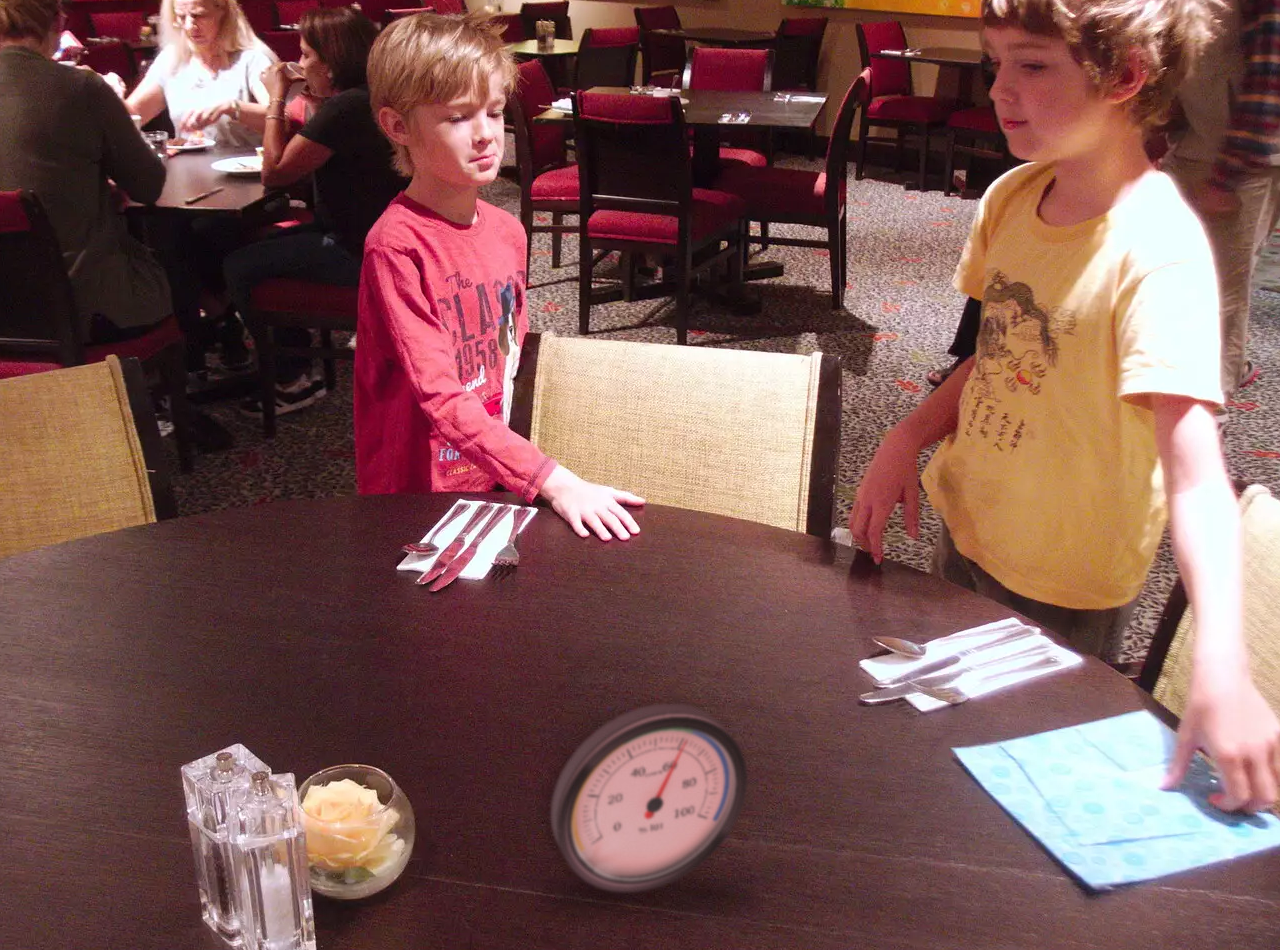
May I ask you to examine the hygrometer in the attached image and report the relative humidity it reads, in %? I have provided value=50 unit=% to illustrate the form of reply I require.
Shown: value=60 unit=%
